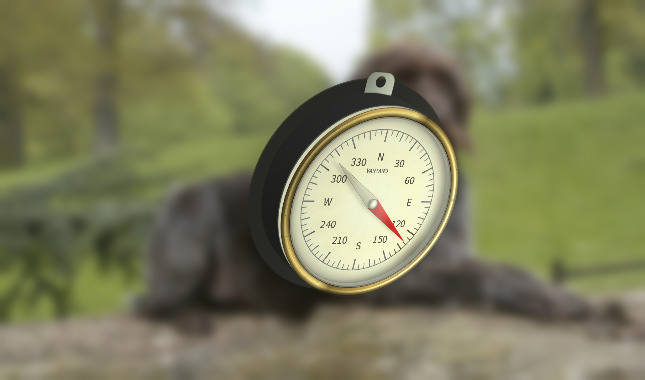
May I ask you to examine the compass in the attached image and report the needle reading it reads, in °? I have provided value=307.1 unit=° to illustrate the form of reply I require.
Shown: value=130 unit=°
